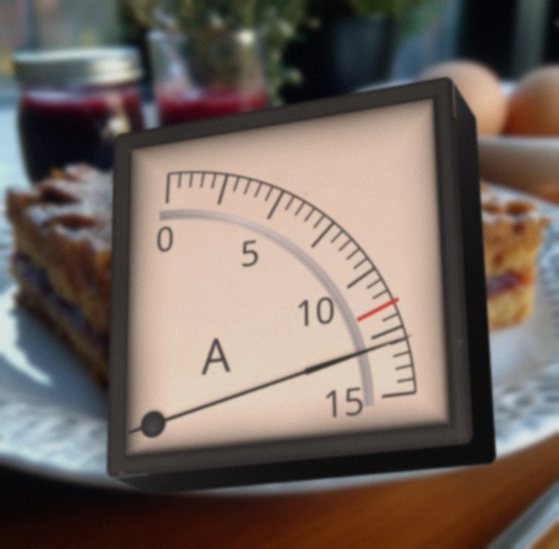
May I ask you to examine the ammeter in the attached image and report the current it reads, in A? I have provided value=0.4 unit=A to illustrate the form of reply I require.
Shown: value=13 unit=A
